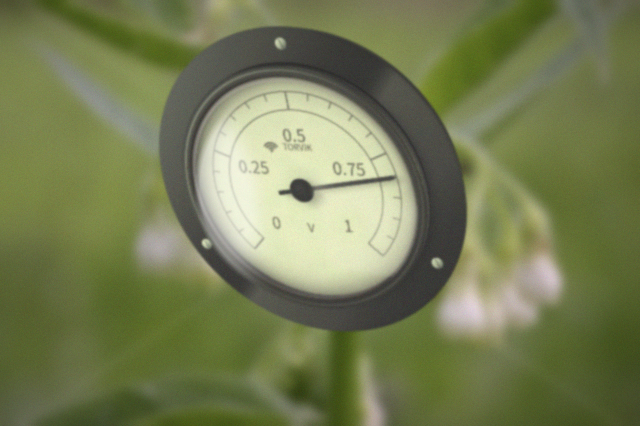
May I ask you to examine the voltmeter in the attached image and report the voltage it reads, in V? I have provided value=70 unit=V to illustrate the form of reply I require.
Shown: value=0.8 unit=V
